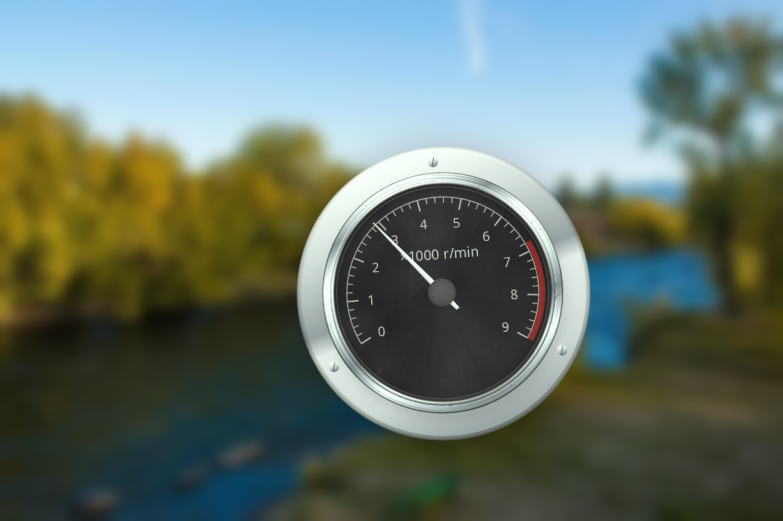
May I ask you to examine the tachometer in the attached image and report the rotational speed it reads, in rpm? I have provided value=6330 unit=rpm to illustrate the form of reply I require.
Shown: value=2900 unit=rpm
